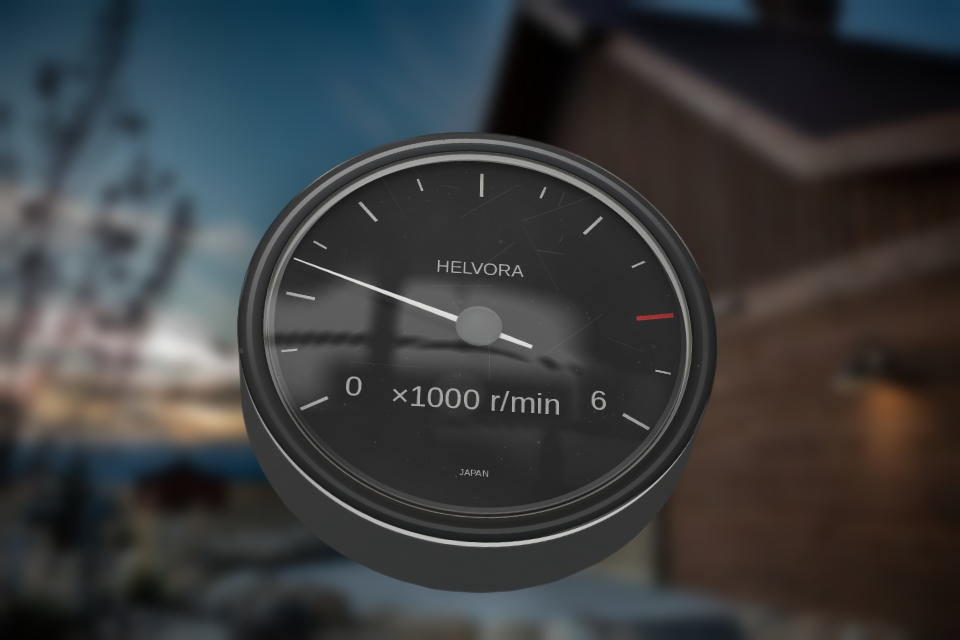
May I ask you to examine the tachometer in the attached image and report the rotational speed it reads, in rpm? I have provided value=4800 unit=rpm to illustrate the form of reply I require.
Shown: value=1250 unit=rpm
